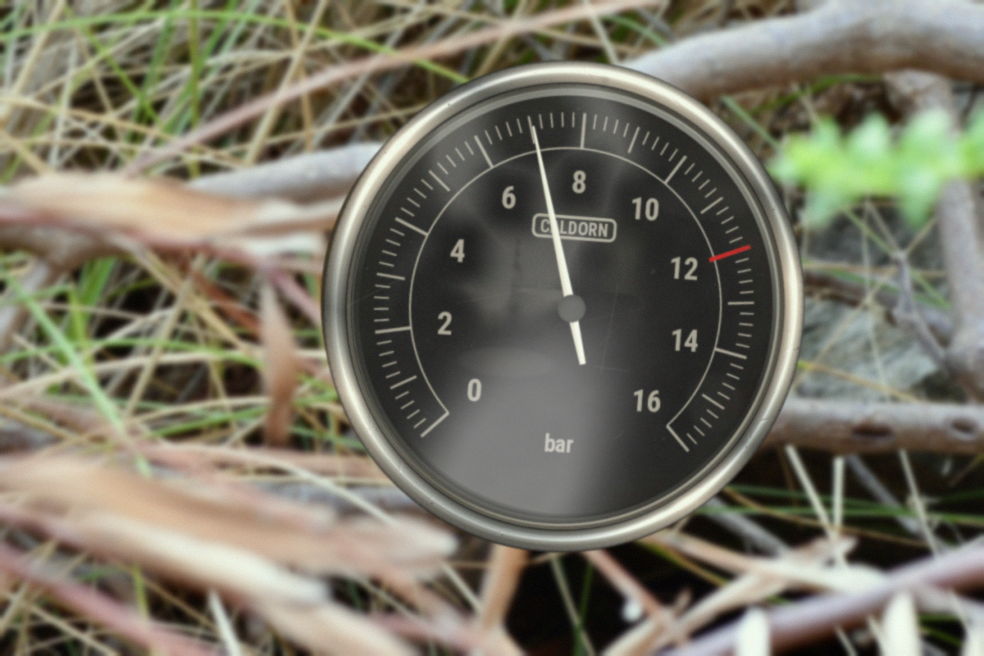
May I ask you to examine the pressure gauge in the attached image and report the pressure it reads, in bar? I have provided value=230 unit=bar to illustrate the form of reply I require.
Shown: value=7 unit=bar
